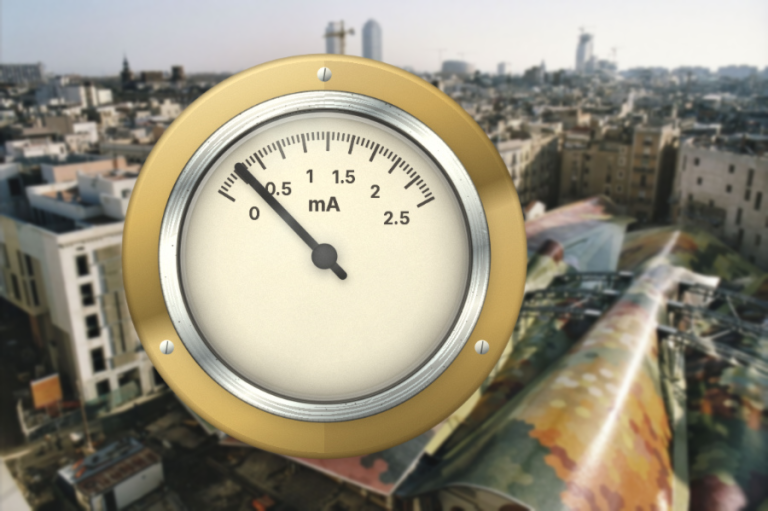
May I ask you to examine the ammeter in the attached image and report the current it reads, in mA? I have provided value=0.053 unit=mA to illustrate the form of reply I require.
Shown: value=0.3 unit=mA
